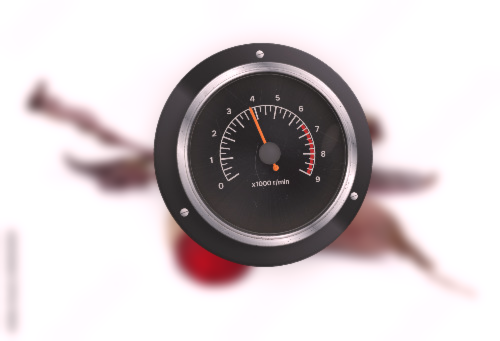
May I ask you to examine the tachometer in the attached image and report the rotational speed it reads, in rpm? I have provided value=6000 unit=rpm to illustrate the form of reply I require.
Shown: value=3750 unit=rpm
